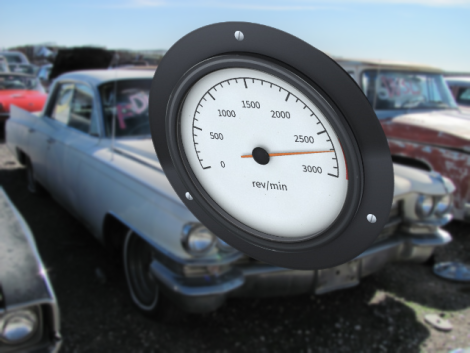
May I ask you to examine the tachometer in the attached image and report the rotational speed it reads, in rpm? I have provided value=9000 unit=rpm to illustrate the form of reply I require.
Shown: value=2700 unit=rpm
